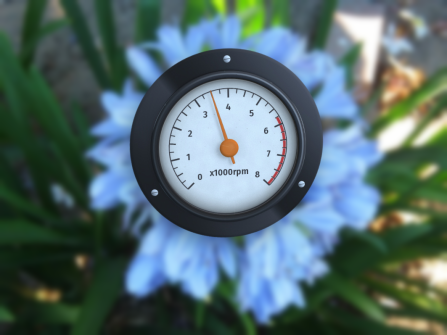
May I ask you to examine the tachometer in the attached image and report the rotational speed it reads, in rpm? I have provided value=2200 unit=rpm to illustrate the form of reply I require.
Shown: value=3500 unit=rpm
